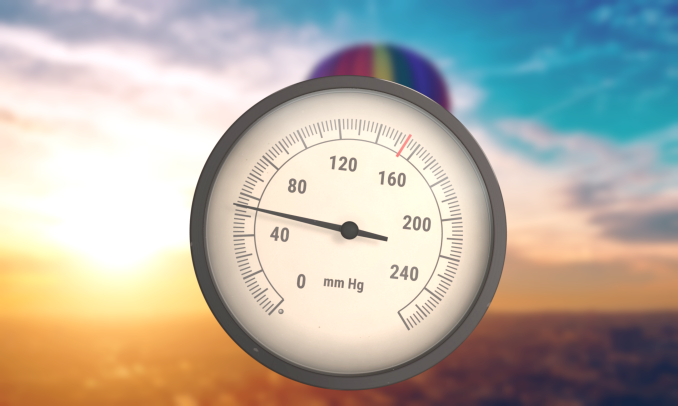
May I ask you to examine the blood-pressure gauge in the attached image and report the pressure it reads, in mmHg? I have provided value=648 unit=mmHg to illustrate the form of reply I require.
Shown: value=54 unit=mmHg
